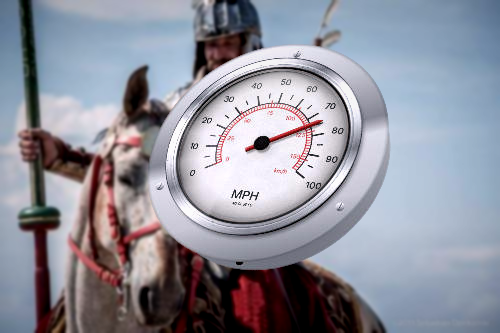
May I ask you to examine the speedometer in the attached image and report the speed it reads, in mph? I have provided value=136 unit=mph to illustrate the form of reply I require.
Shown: value=75 unit=mph
